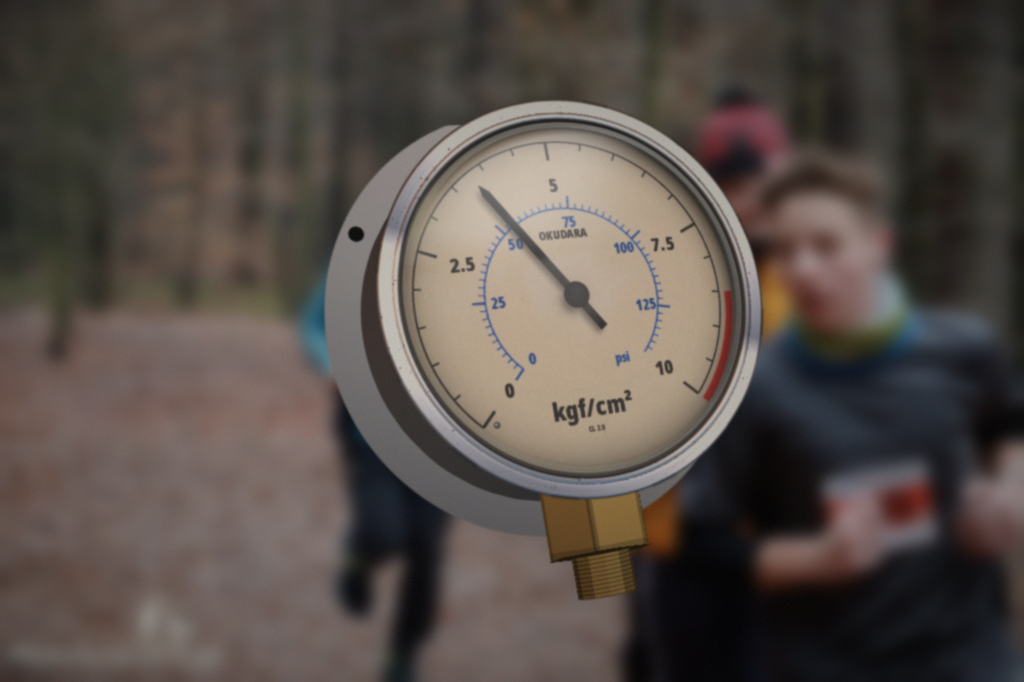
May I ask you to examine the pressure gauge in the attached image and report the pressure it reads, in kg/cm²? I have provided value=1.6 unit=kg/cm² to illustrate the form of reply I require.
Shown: value=3.75 unit=kg/cm²
